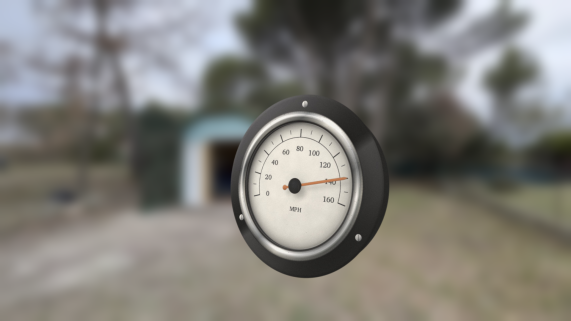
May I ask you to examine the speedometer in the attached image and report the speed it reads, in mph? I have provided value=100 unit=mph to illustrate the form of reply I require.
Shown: value=140 unit=mph
